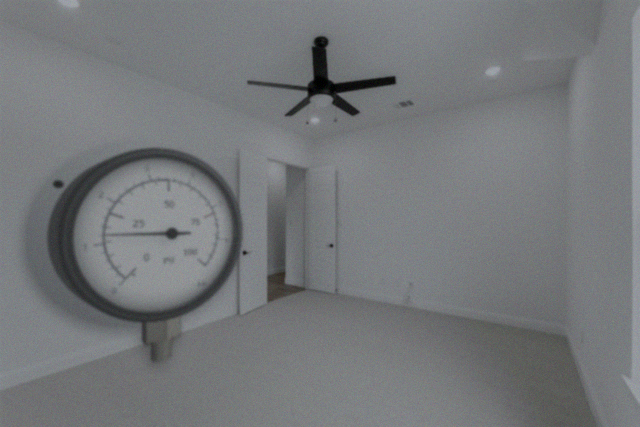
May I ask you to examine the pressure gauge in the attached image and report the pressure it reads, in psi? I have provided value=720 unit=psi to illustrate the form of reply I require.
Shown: value=17.5 unit=psi
